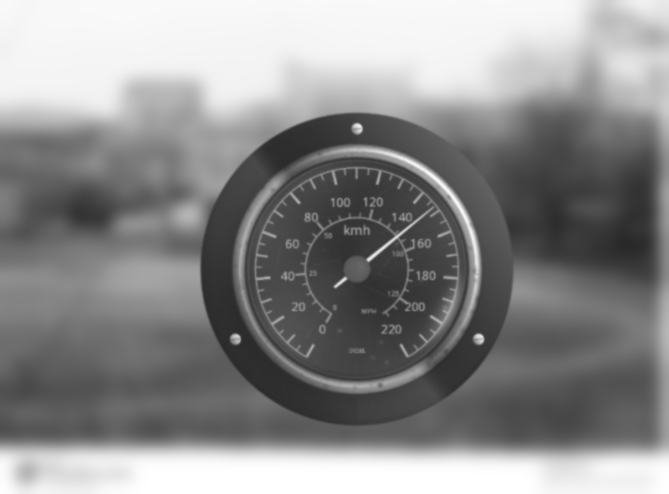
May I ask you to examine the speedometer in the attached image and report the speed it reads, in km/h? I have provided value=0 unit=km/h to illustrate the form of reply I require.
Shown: value=147.5 unit=km/h
